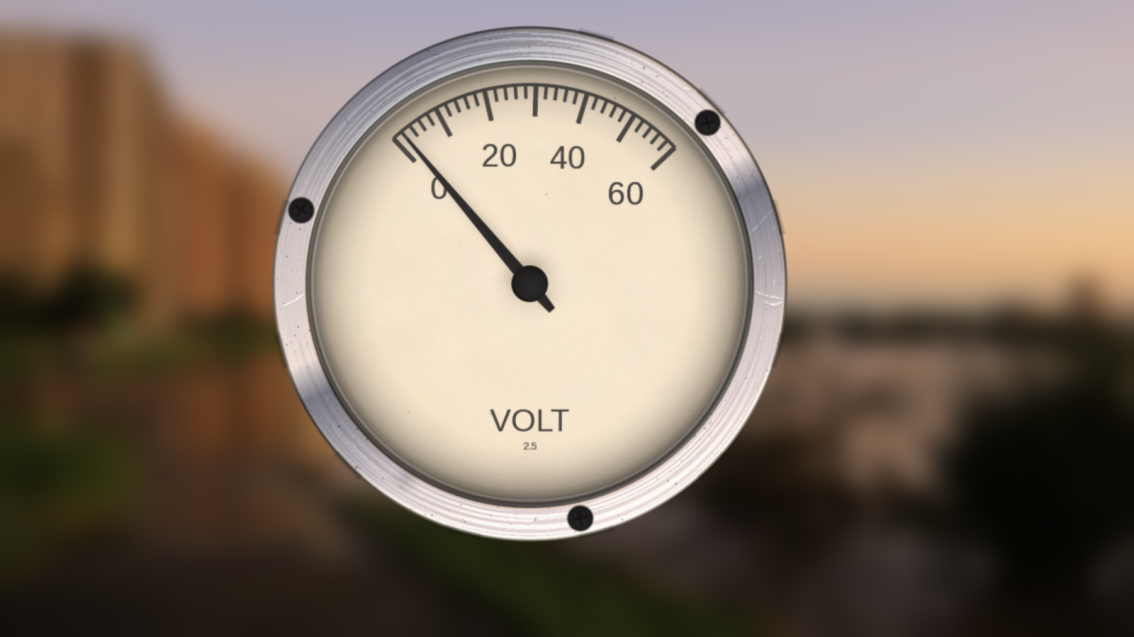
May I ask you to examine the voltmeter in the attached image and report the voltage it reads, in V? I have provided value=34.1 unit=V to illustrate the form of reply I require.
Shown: value=2 unit=V
